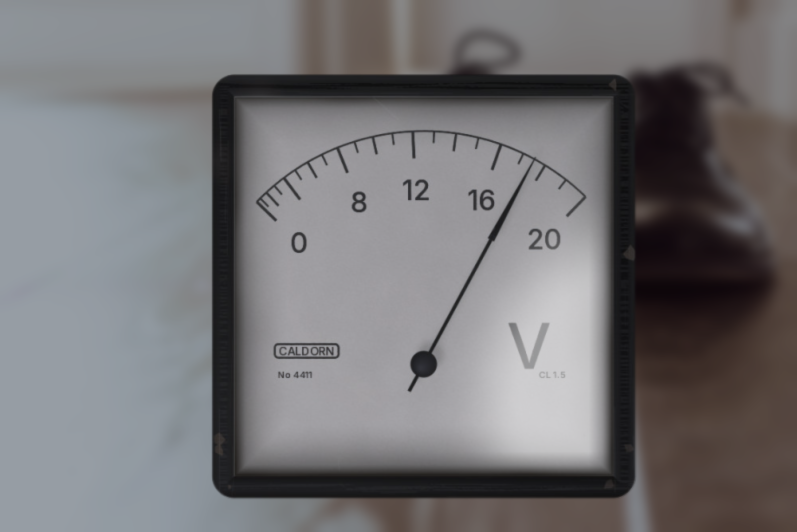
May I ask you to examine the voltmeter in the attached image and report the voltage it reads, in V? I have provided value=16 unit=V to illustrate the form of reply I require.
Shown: value=17.5 unit=V
